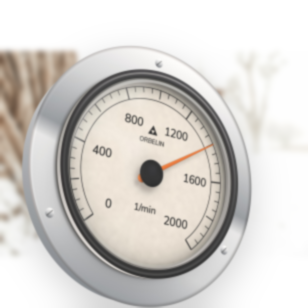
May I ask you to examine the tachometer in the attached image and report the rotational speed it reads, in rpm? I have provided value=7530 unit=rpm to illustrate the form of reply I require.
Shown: value=1400 unit=rpm
